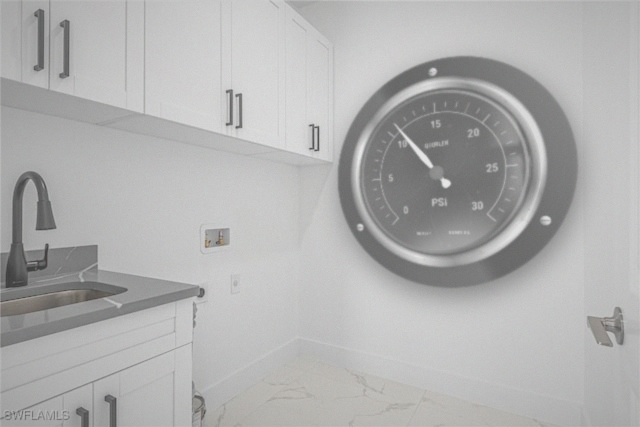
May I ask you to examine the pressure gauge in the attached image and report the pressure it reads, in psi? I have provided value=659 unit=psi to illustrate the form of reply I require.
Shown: value=11 unit=psi
